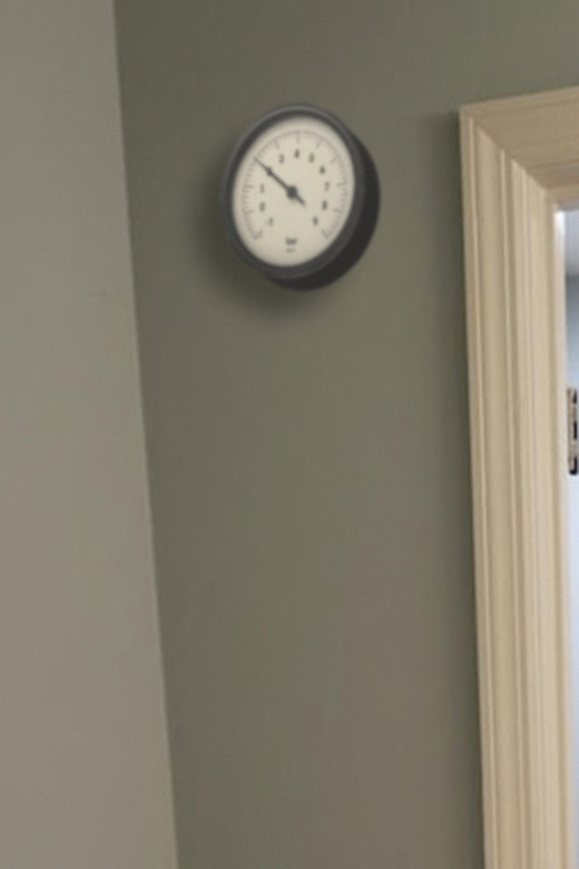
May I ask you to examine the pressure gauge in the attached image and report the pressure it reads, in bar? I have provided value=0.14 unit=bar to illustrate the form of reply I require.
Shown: value=2 unit=bar
